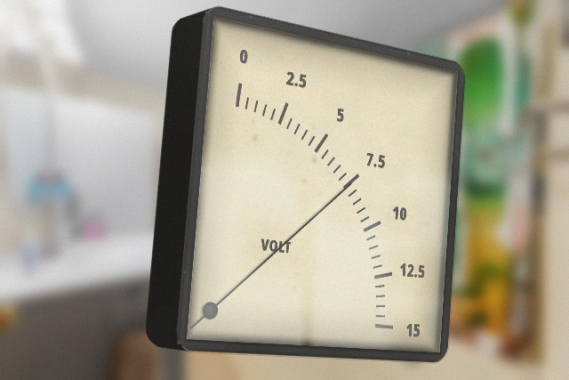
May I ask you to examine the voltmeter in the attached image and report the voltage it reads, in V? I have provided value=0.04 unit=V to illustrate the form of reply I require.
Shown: value=7.5 unit=V
